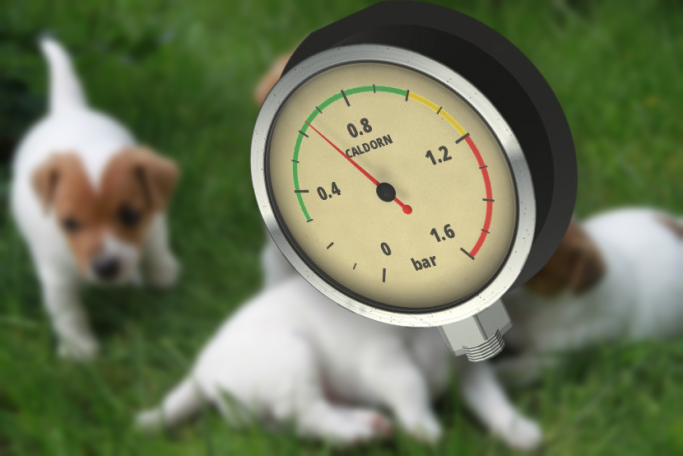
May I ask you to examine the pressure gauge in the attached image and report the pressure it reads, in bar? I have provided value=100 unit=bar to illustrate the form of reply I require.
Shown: value=0.65 unit=bar
